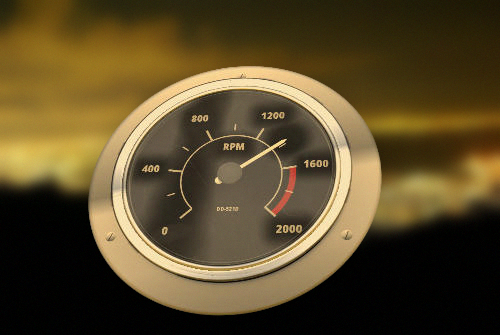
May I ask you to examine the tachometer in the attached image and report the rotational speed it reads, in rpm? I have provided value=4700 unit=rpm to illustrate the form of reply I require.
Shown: value=1400 unit=rpm
